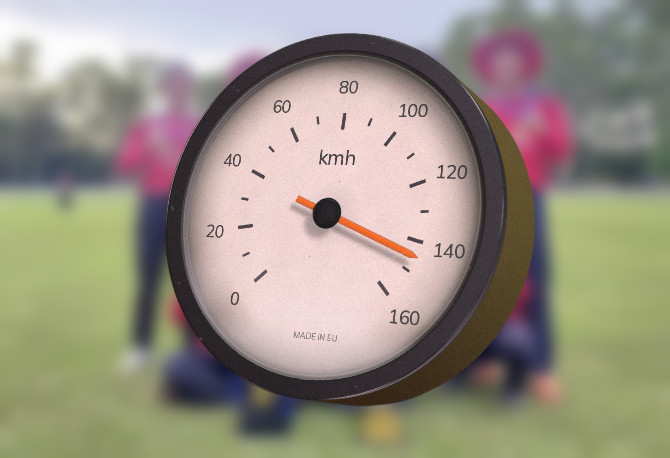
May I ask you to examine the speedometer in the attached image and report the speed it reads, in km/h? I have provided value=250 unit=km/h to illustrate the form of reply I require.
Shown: value=145 unit=km/h
